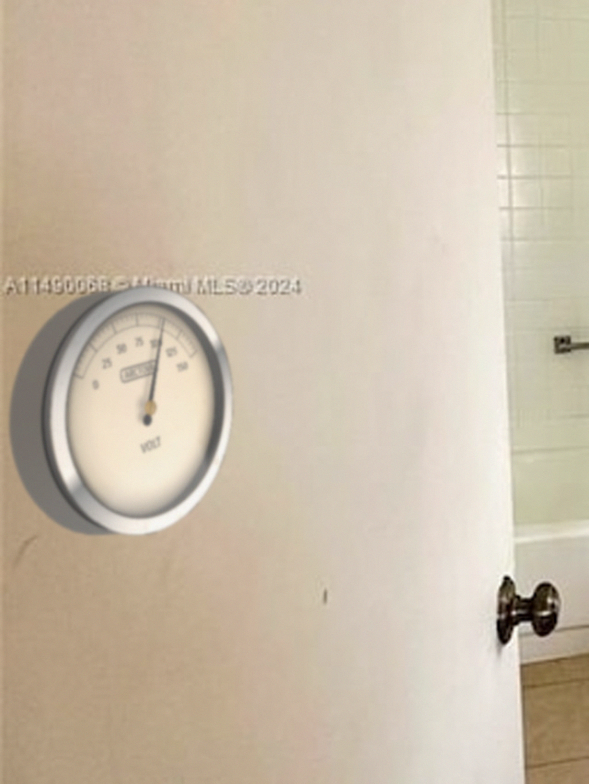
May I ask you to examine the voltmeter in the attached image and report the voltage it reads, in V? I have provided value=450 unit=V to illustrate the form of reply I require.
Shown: value=100 unit=V
